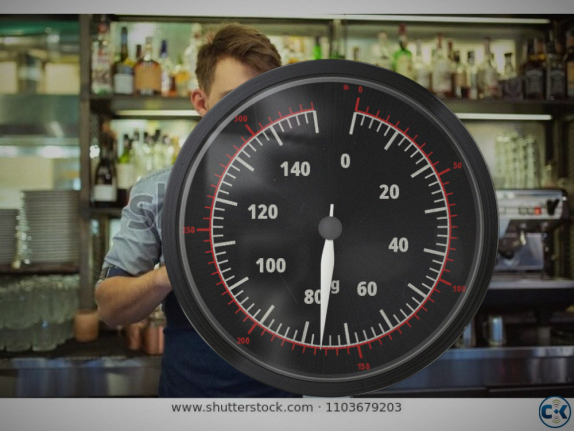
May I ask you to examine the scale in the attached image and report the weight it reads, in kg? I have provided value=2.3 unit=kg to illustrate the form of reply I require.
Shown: value=76 unit=kg
